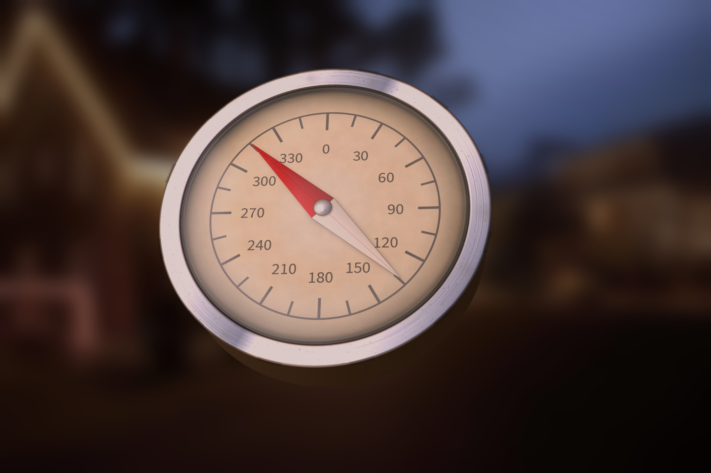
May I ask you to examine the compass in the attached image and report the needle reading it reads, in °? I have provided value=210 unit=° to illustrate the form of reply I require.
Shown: value=315 unit=°
